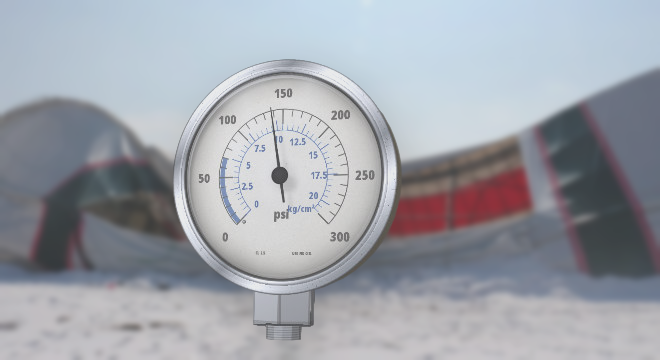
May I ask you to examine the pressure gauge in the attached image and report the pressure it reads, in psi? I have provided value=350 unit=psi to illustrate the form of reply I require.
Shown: value=140 unit=psi
